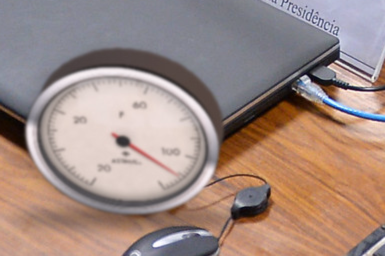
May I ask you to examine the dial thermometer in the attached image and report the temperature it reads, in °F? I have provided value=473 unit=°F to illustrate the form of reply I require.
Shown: value=110 unit=°F
